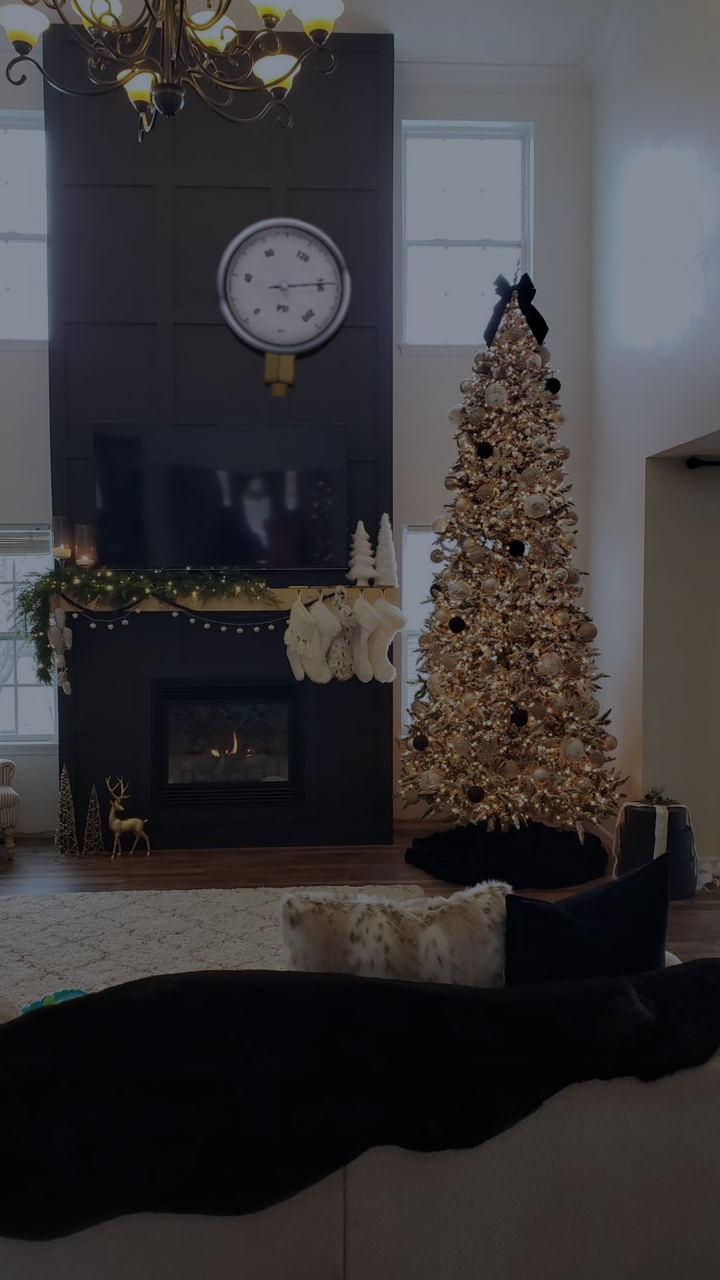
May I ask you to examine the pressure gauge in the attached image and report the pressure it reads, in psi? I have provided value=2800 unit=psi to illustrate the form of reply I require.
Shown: value=160 unit=psi
